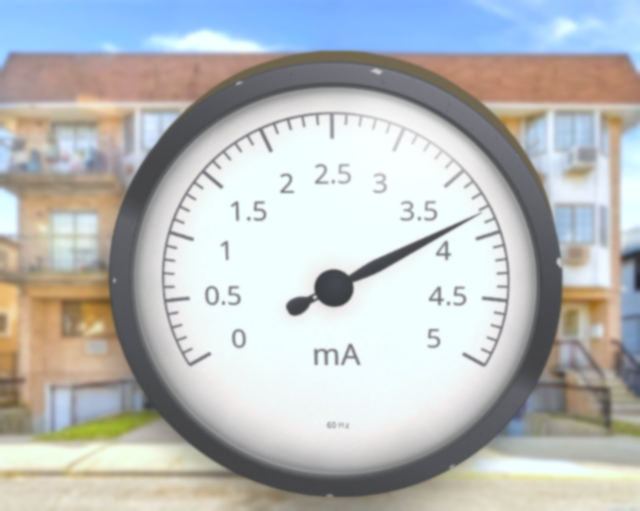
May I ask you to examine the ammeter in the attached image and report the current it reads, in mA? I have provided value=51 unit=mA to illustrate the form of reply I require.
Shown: value=3.8 unit=mA
